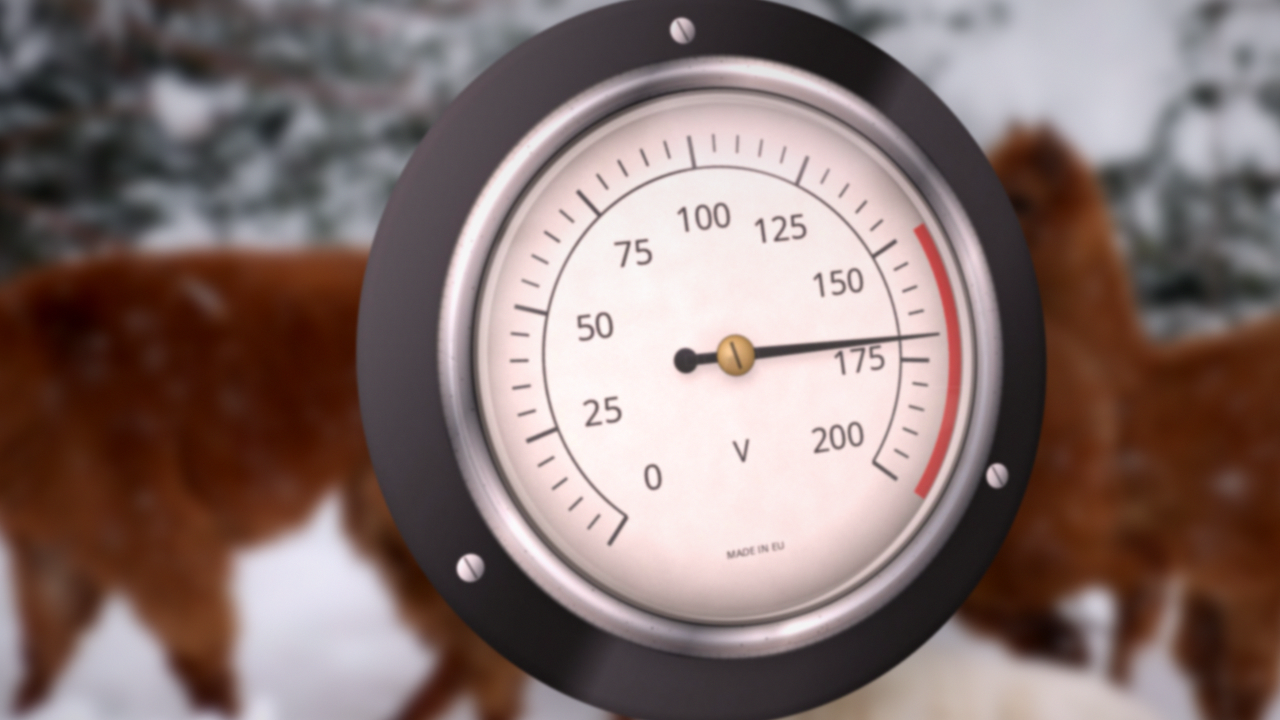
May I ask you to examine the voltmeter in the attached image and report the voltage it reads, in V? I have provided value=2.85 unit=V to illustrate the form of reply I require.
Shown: value=170 unit=V
